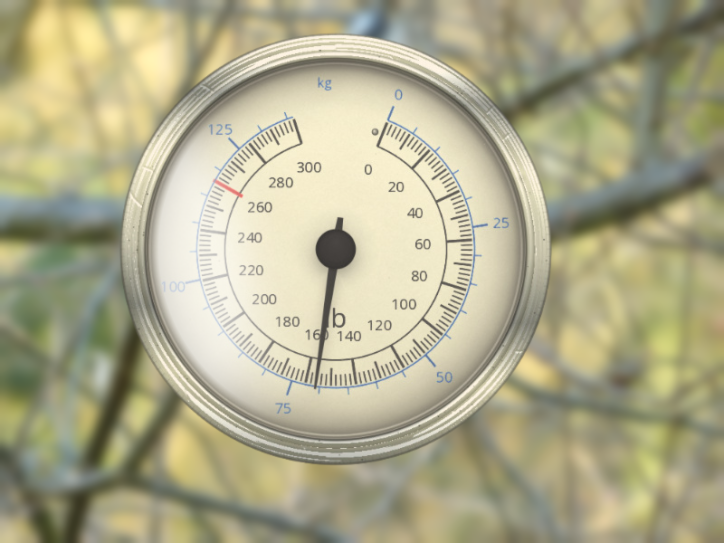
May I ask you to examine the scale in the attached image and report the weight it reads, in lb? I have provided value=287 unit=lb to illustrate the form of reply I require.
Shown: value=156 unit=lb
